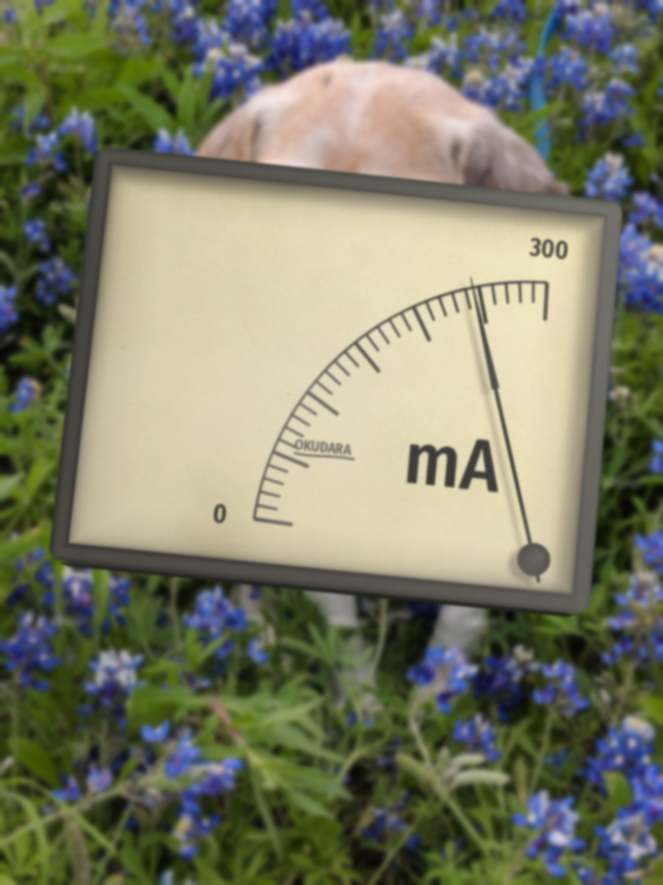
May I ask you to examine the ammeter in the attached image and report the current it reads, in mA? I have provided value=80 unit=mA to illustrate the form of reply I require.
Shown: value=245 unit=mA
